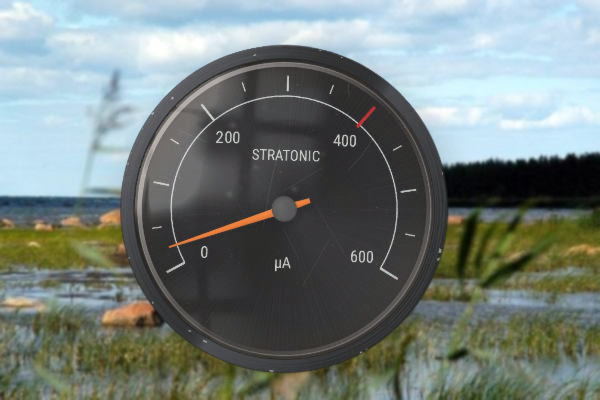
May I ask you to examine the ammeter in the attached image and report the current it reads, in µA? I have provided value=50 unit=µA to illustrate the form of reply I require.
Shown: value=25 unit=µA
